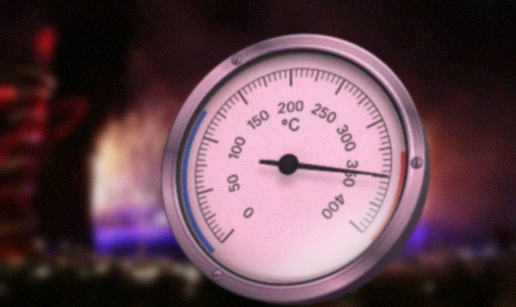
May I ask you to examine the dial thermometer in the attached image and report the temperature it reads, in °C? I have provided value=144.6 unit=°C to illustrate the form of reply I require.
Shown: value=350 unit=°C
